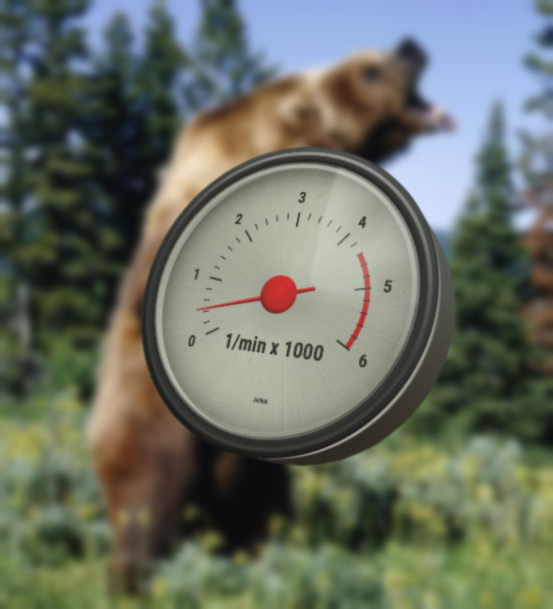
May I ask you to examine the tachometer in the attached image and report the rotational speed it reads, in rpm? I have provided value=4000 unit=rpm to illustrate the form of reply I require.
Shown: value=400 unit=rpm
